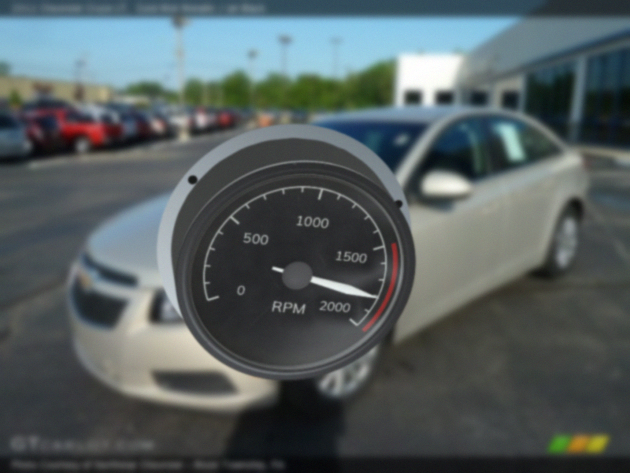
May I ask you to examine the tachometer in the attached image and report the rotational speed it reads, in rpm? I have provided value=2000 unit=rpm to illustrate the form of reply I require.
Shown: value=1800 unit=rpm
